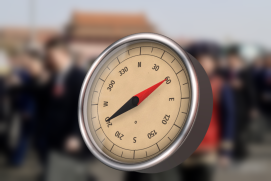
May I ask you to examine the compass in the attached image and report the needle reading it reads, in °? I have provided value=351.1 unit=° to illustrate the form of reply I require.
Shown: value=60 unit=°
